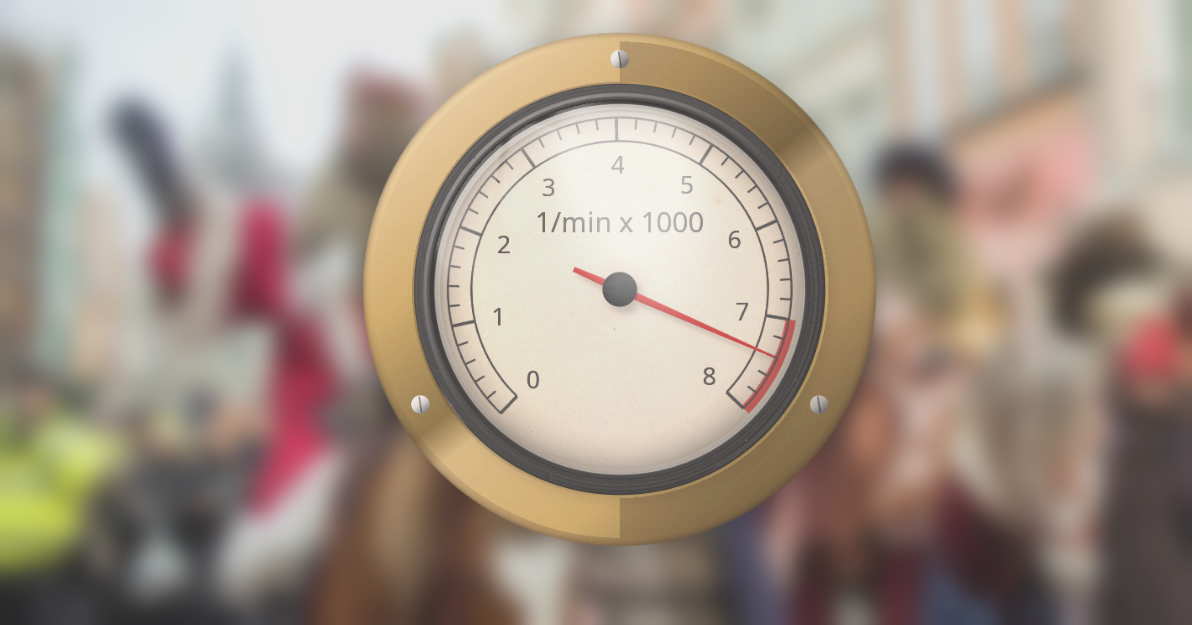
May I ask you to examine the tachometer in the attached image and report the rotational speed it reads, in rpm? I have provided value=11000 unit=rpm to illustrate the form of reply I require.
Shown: value=7400 unit=rpm
